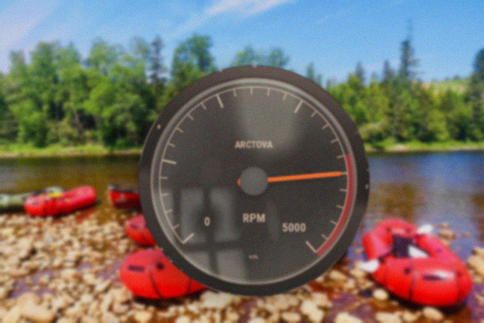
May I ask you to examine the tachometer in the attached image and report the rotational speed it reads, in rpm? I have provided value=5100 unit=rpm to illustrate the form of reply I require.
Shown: value=4000 unit=rpm
